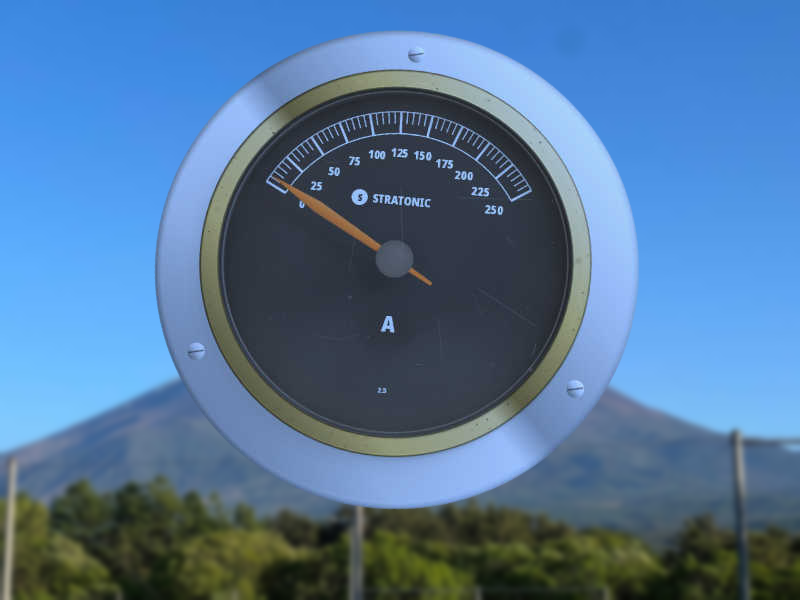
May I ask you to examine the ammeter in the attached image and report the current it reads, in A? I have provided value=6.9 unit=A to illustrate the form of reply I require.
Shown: value=5 unit=A
